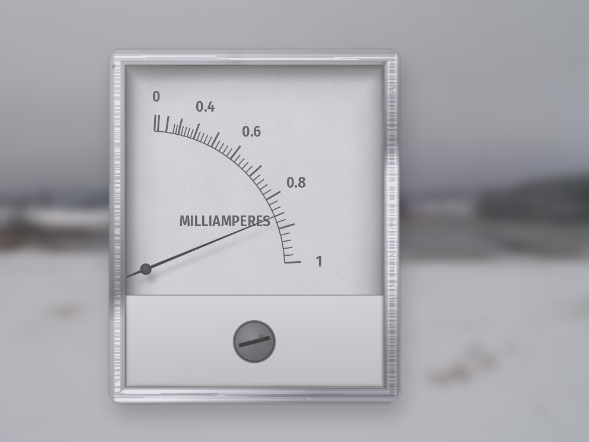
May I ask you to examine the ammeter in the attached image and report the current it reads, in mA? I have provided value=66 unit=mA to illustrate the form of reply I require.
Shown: value=0.86 unit=mA
